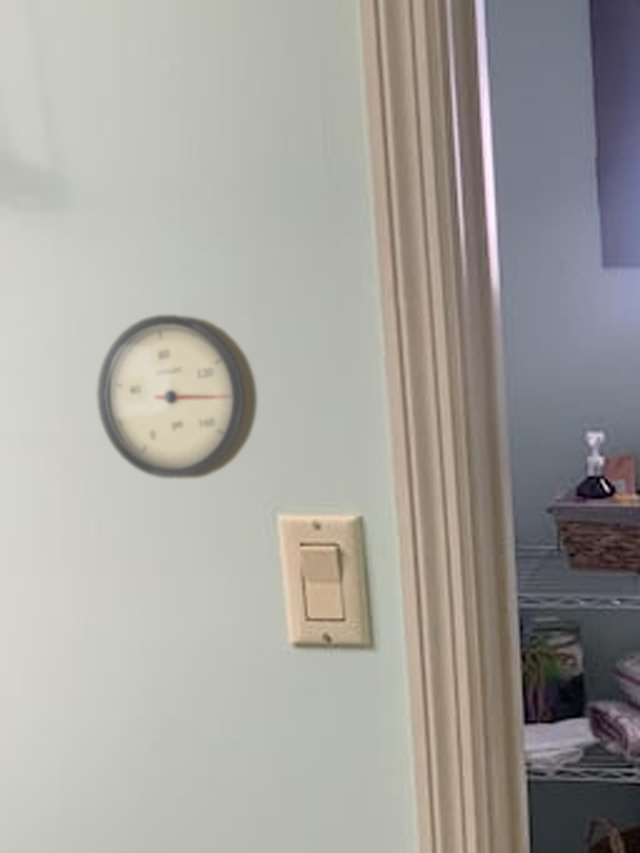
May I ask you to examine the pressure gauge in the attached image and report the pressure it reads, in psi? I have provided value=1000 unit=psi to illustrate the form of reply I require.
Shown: value=140 unit=psi
